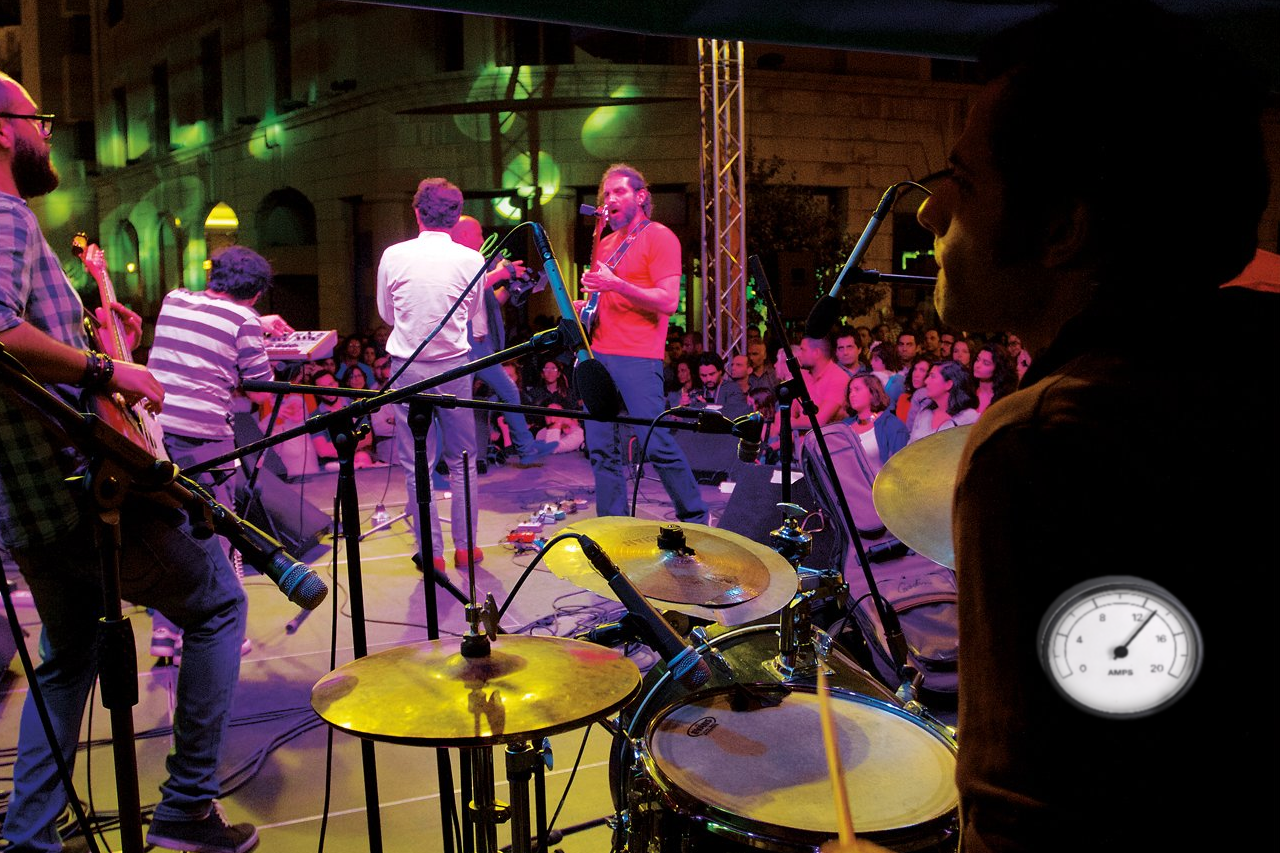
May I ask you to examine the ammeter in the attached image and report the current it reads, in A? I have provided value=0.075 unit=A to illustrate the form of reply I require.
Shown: value=13 unit=A
